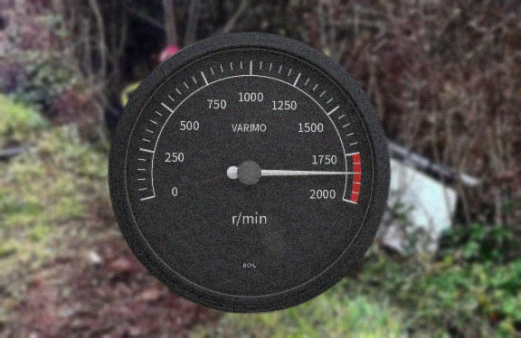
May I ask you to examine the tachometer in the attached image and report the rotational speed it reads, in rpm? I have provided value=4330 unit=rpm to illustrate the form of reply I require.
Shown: value=1850 unit=rpm
